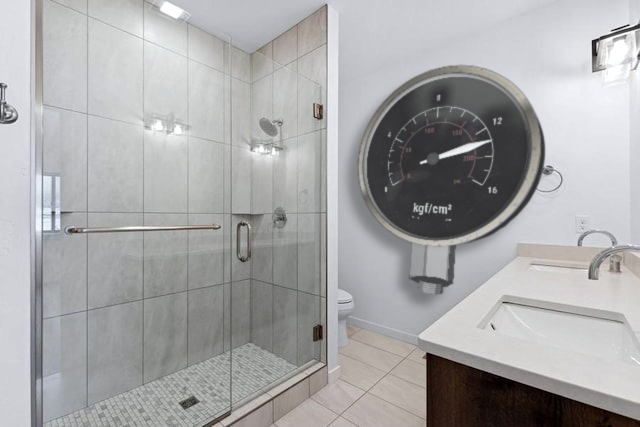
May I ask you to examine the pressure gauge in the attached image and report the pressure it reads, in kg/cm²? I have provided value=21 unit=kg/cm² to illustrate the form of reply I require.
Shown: value=13 unit=kg/cm²
